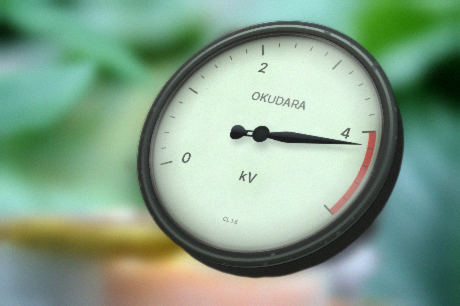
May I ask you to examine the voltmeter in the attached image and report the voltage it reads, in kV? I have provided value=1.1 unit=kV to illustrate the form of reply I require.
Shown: value=4.2 unit=kV
